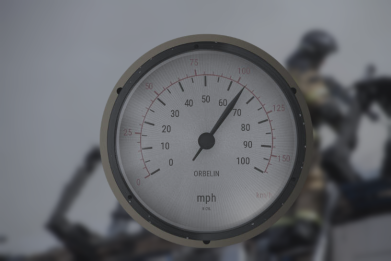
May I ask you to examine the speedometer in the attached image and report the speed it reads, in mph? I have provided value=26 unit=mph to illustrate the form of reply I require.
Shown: value=65 unit=mph
